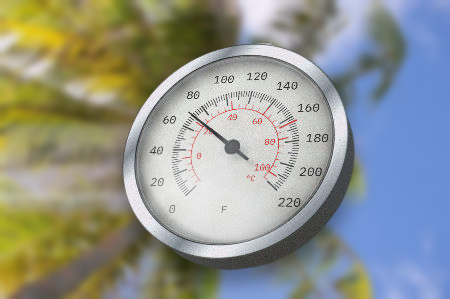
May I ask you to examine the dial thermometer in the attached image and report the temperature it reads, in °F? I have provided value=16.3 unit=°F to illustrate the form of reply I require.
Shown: value=70 unit=°F
